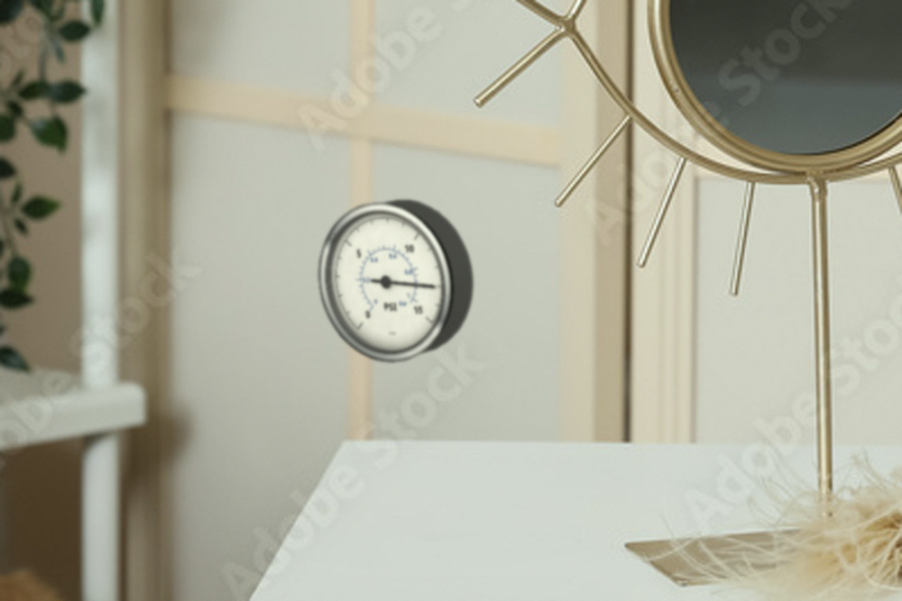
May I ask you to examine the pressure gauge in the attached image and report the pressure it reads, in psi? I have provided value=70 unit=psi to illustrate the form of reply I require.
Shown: value=13 unit=psi
